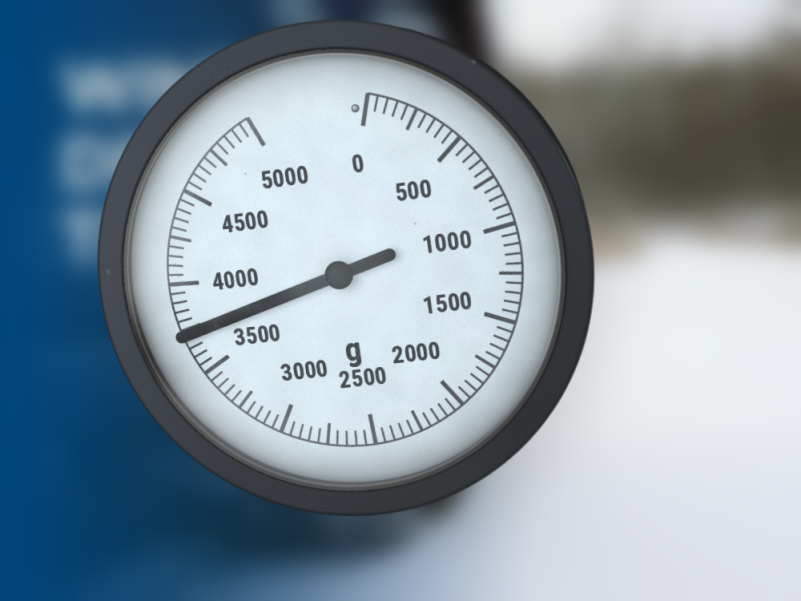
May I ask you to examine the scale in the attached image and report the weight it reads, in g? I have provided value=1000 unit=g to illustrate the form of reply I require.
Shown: value=3725 unit=g
